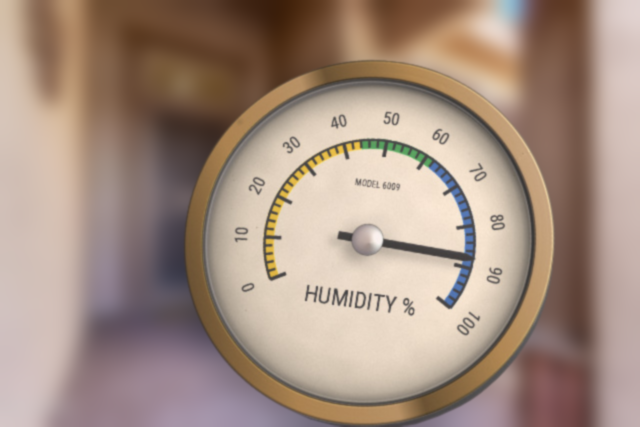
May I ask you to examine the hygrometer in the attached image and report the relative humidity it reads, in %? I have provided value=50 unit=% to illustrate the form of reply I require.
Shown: value=88 unit=%
